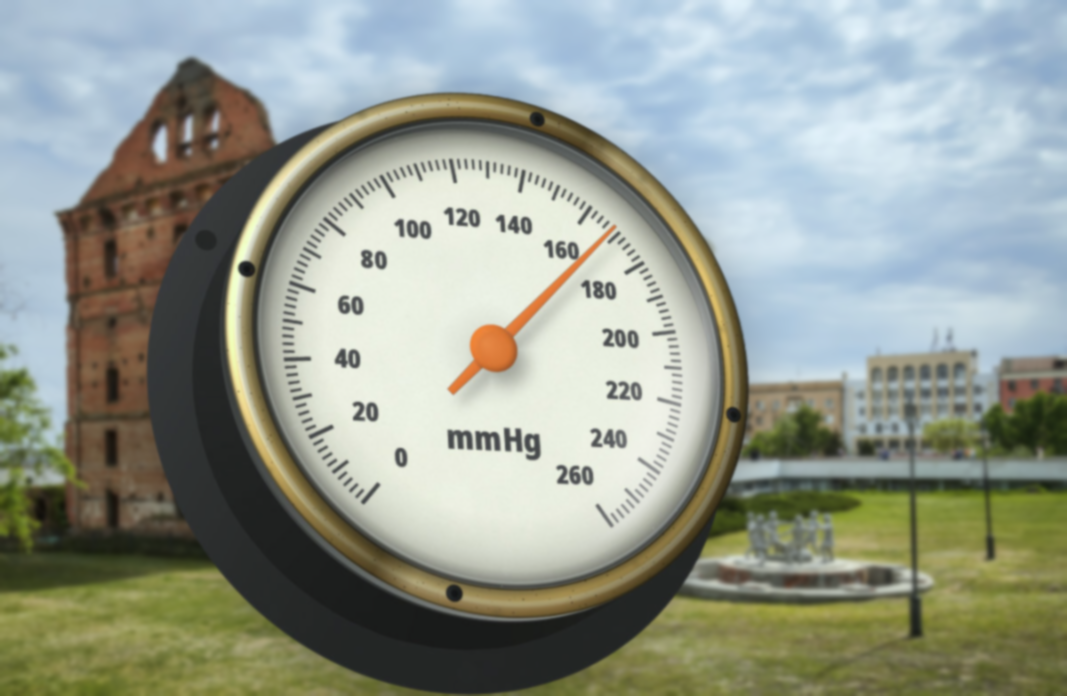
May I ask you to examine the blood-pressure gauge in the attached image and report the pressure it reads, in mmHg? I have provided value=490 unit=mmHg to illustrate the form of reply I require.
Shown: value=168 unit=mmHg
